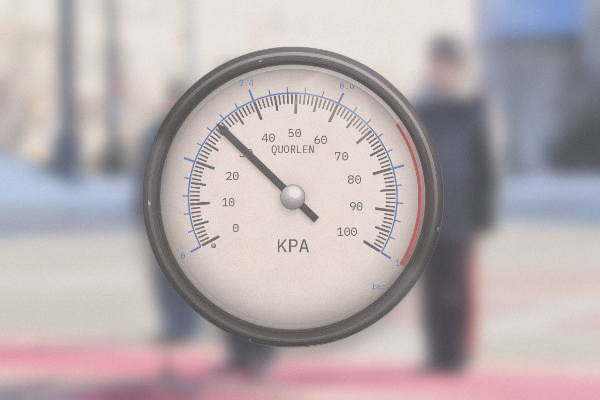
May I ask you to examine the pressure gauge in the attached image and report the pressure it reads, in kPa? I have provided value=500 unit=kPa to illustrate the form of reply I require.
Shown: value=30 unit=kPa
